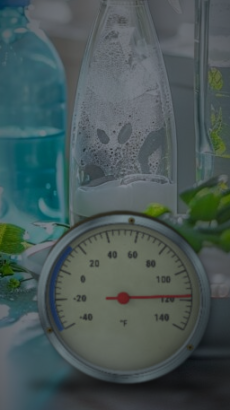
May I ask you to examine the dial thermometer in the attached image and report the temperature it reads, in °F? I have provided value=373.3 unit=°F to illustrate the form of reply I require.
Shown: value=116 unit=°F
